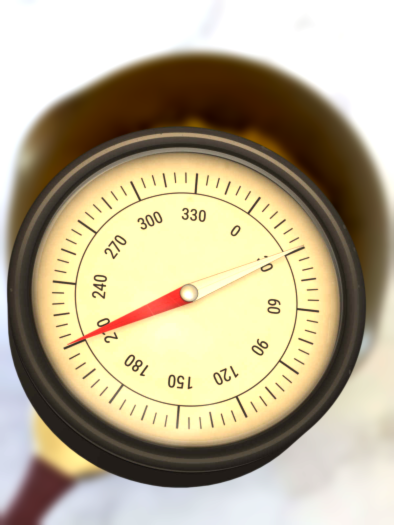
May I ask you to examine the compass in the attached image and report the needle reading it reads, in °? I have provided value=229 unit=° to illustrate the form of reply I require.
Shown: value=210 unit=°
